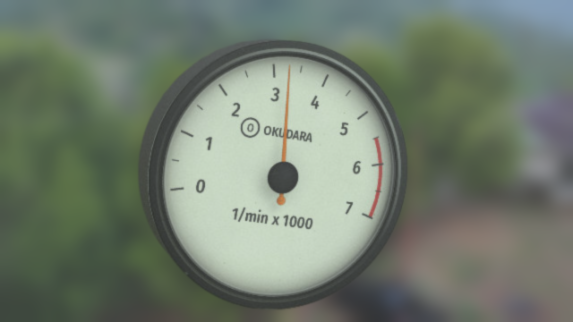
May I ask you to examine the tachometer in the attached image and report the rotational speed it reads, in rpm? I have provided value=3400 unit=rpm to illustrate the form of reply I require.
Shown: value=3250 unit=rpm
